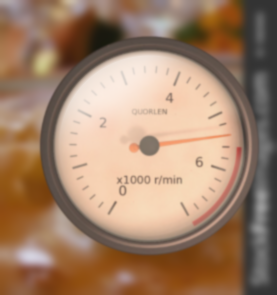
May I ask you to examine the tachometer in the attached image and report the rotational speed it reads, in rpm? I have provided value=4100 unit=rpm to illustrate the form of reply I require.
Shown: value=5400 unit=rpm
